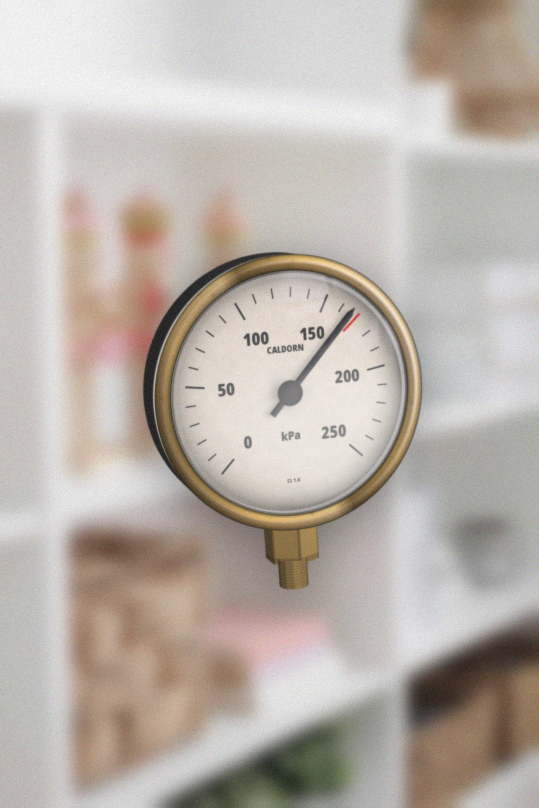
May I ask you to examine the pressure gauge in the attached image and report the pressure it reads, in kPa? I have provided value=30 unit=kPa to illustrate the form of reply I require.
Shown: value=165 unit=kPa
